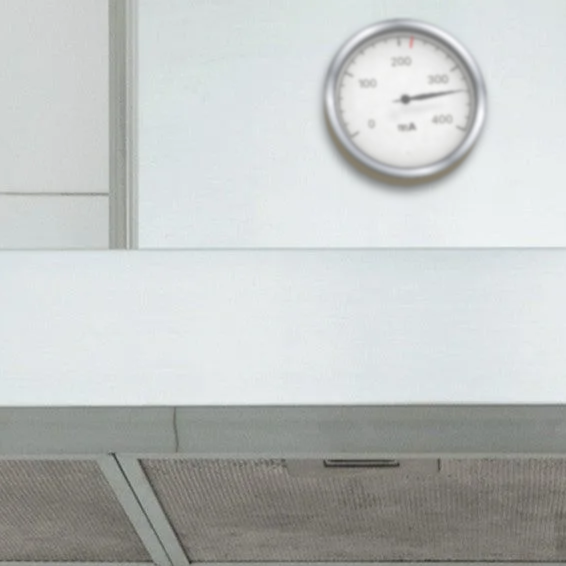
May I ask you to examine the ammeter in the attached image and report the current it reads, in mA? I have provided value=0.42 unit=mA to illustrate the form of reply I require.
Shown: value=340 unit=mA
